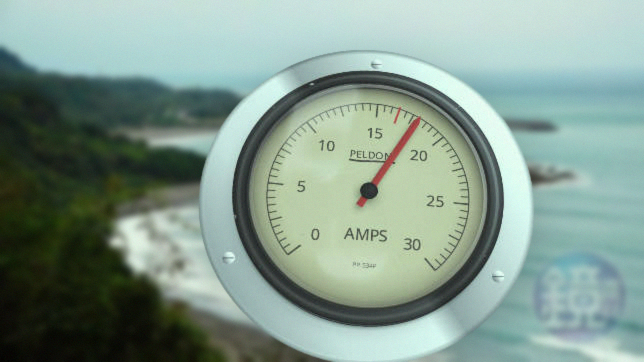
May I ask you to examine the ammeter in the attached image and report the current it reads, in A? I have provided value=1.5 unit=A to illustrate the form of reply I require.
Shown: value=18 unit=A
